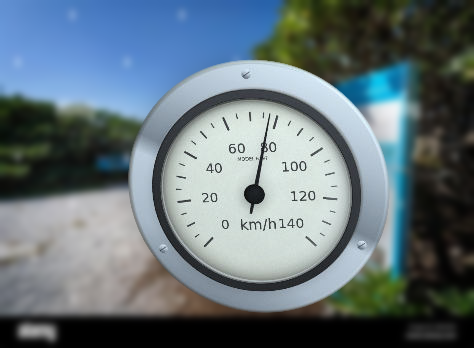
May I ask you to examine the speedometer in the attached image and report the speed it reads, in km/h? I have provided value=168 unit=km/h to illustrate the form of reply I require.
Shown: value=77.5 unit=km/h
